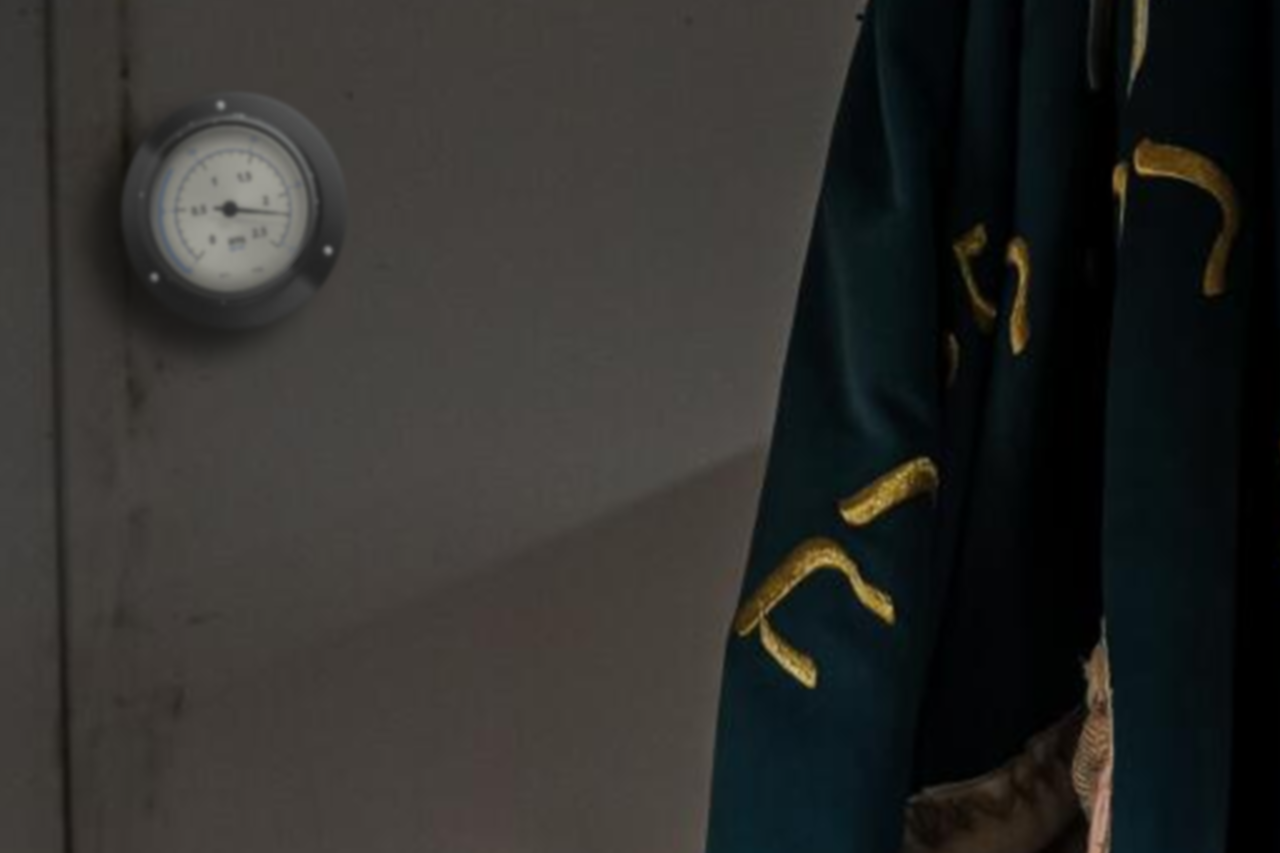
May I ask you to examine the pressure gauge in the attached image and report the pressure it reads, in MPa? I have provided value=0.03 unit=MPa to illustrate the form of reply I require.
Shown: value=2.2 unit=MPa
